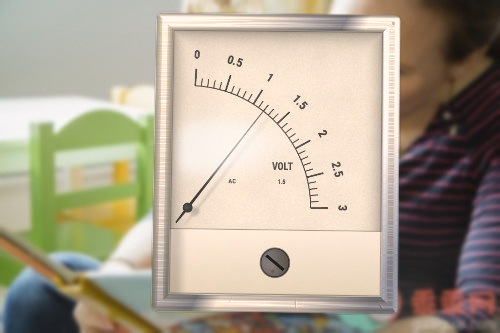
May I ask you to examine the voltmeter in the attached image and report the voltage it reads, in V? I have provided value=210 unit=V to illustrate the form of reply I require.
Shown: value=1.2 unit=V
